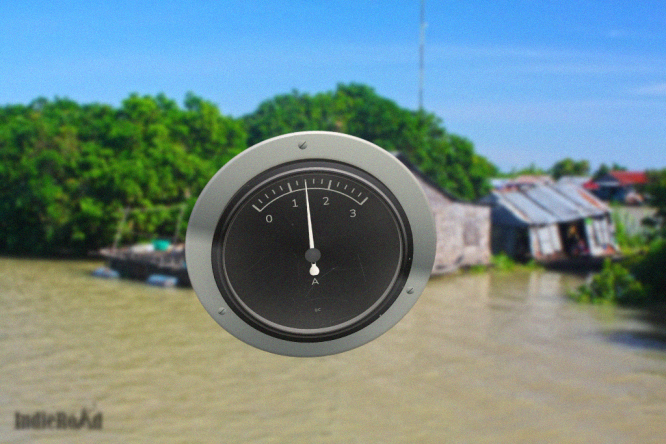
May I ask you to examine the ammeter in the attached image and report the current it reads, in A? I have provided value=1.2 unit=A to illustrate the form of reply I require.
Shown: value=1.4 unit=A
